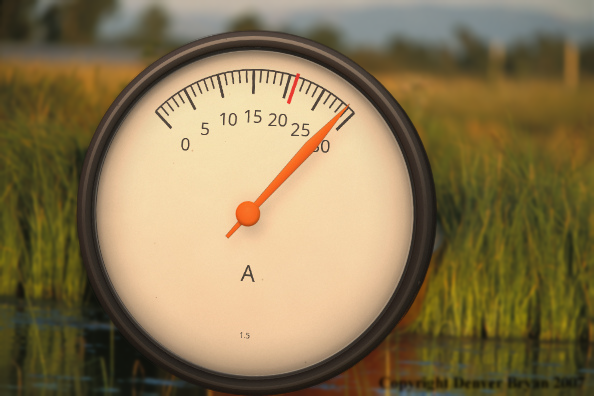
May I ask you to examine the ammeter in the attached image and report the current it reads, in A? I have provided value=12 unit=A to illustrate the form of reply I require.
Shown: value=29 unit=A
